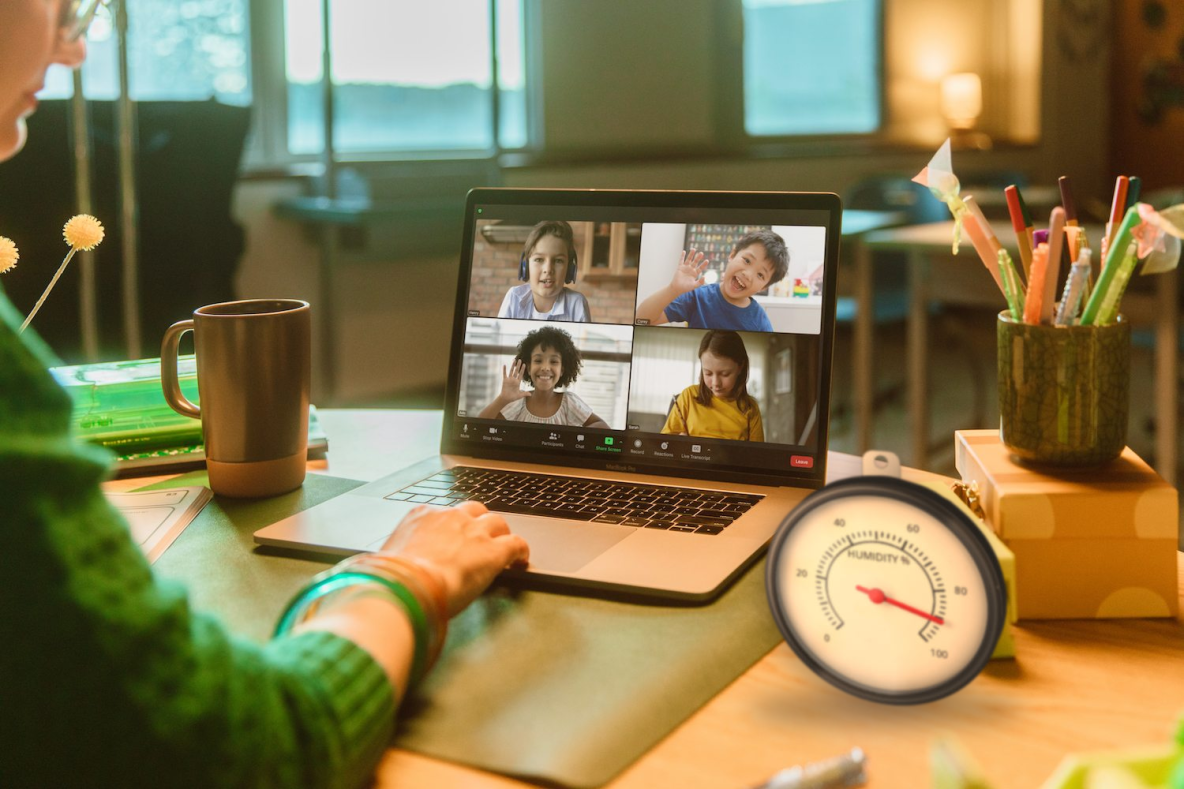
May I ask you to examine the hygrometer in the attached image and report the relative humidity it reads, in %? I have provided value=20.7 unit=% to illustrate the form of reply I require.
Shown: value=90 unit=%
